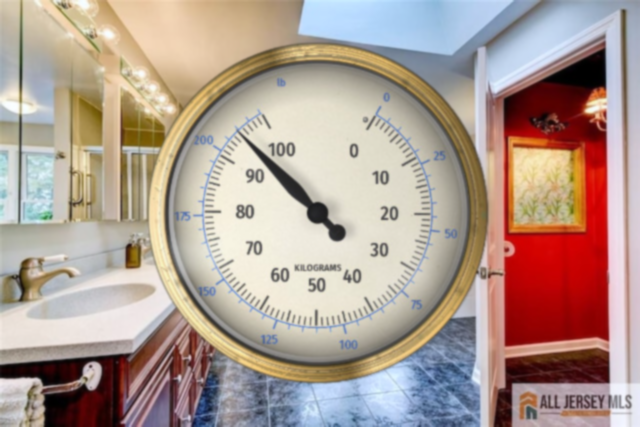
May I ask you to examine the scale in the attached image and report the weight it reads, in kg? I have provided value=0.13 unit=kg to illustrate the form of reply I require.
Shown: value=95 unit=kg
